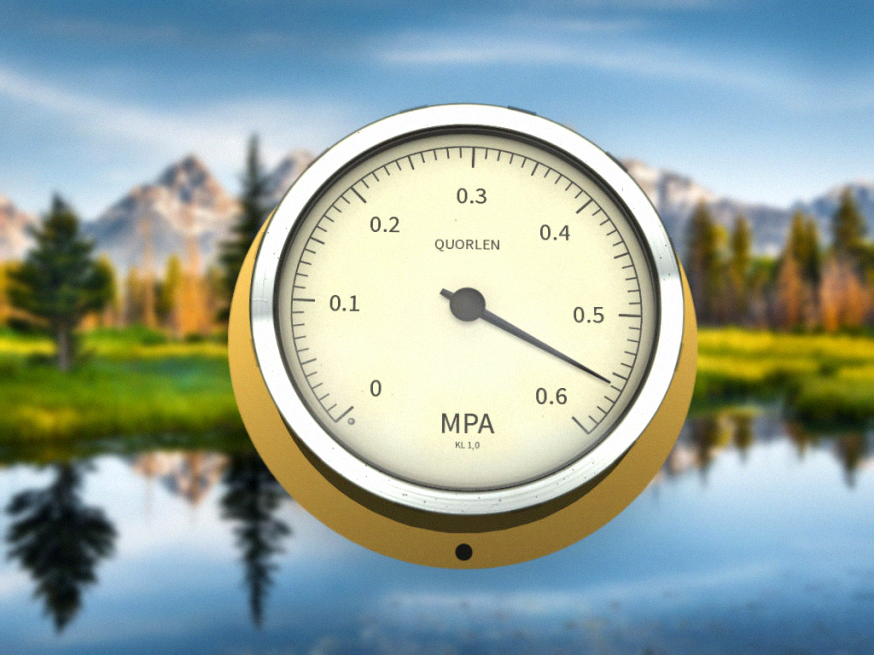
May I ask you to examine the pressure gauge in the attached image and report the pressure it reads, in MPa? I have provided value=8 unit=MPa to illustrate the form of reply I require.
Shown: value=0.56 unit=MPa
